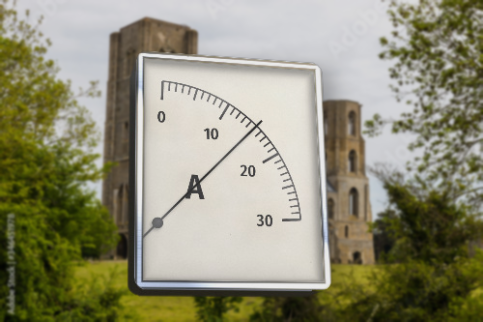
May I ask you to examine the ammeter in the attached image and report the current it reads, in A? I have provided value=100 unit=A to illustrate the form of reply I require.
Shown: value=15 unit=A
